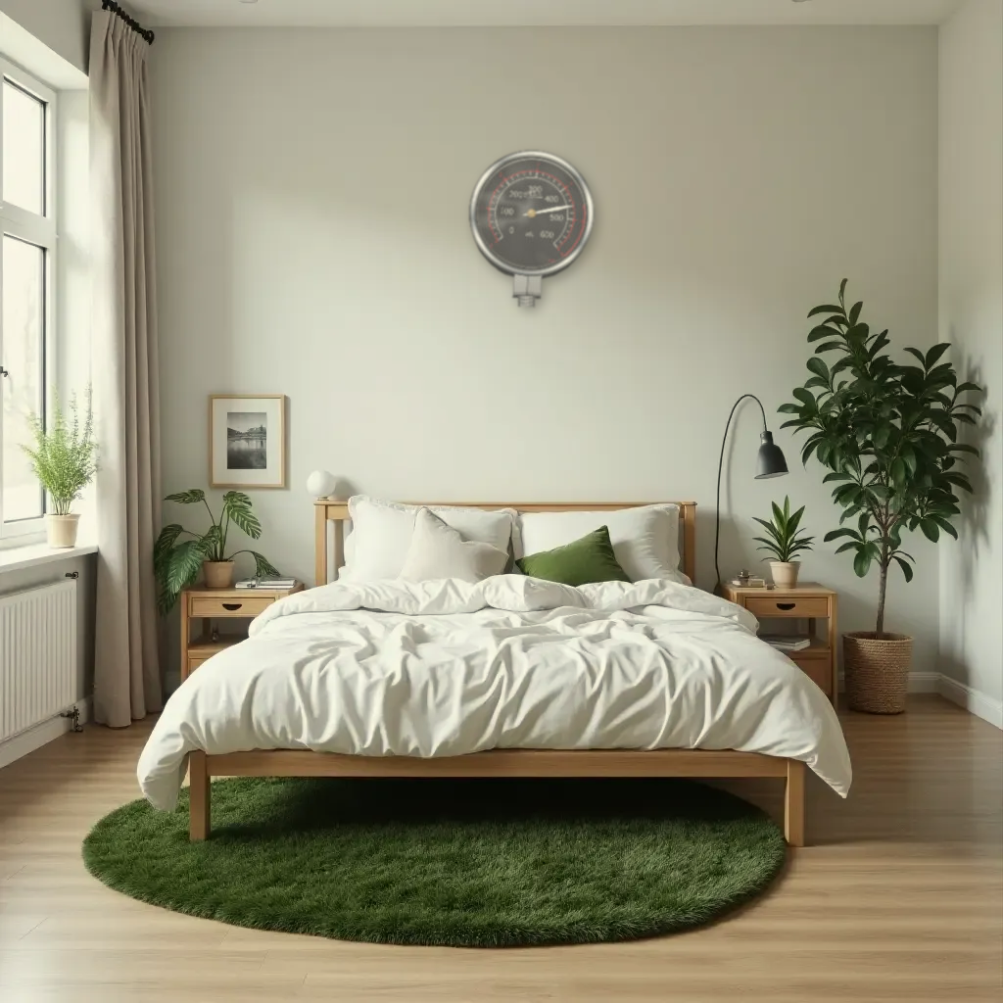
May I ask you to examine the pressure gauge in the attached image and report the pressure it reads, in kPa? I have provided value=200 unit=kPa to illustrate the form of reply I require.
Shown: value=460 unit=kPa
